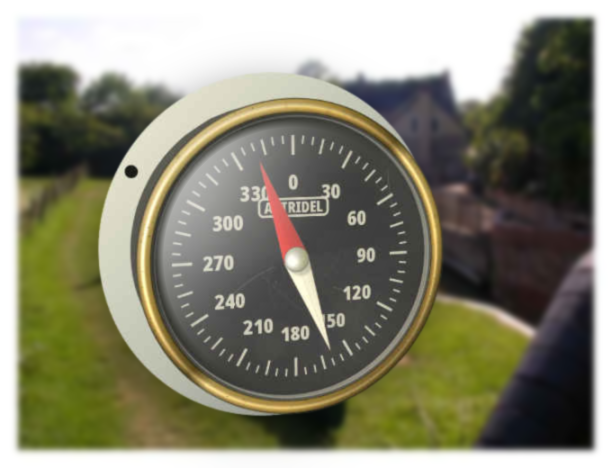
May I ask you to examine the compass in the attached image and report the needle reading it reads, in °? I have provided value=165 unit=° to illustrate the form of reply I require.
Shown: value=340 unit=°
